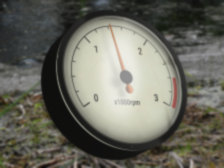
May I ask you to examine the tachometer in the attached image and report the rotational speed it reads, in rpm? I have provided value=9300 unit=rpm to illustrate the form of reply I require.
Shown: value=1400 unit=rpm
